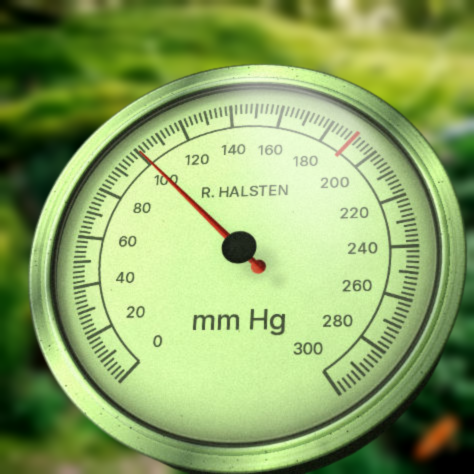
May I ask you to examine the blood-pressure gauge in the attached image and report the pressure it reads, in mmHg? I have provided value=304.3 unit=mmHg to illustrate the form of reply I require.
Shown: value=100 unit=mmHg
